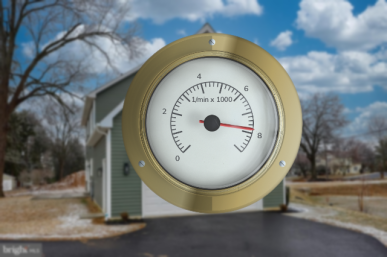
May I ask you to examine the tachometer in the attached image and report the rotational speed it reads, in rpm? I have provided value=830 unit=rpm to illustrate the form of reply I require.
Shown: value=7800 unit=rpm
